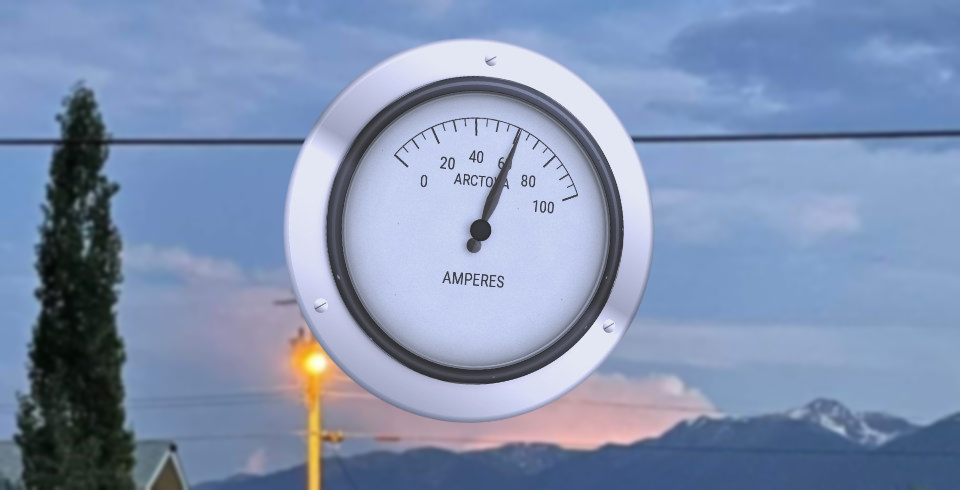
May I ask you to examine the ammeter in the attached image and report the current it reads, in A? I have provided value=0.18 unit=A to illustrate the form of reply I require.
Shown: value=60 unit=A
